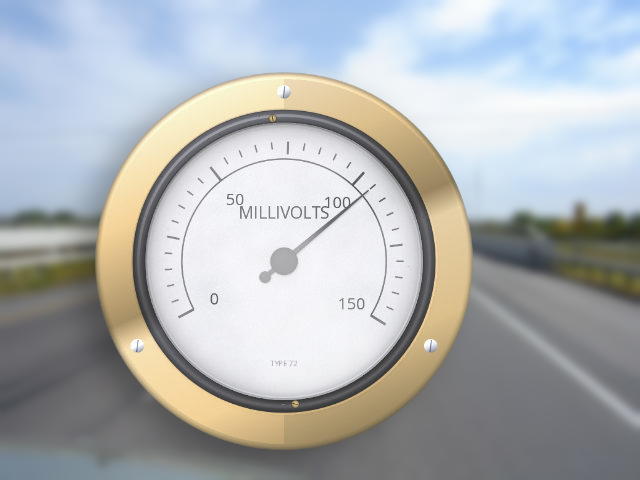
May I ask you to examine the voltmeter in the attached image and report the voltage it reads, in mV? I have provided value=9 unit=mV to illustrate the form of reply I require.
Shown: value=105 unit=mV
